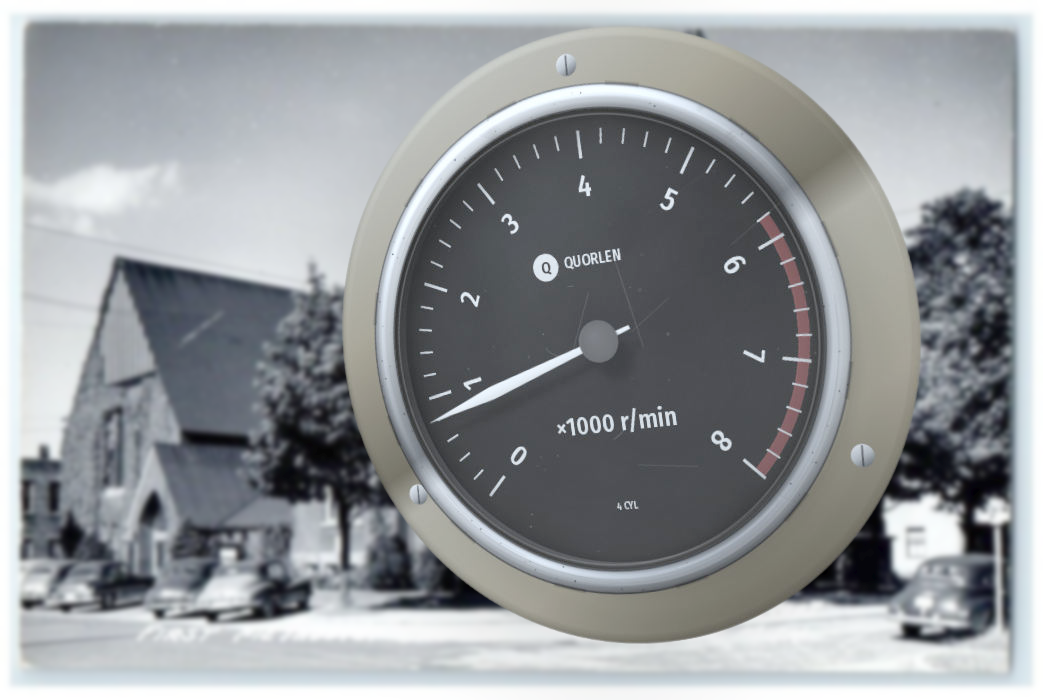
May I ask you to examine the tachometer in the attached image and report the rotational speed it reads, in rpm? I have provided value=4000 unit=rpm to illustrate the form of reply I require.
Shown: value=800 unit=rpm
